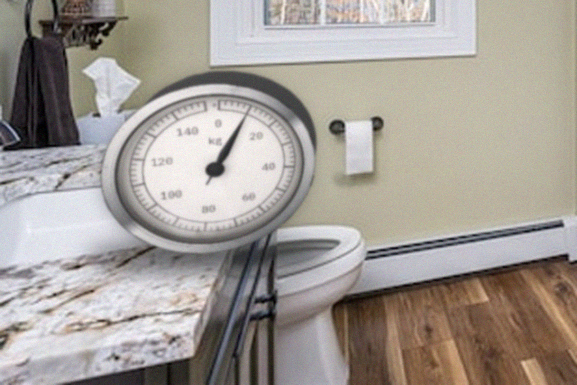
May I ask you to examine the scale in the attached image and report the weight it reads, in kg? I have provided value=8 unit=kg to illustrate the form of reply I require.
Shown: value=10 unit=kg
